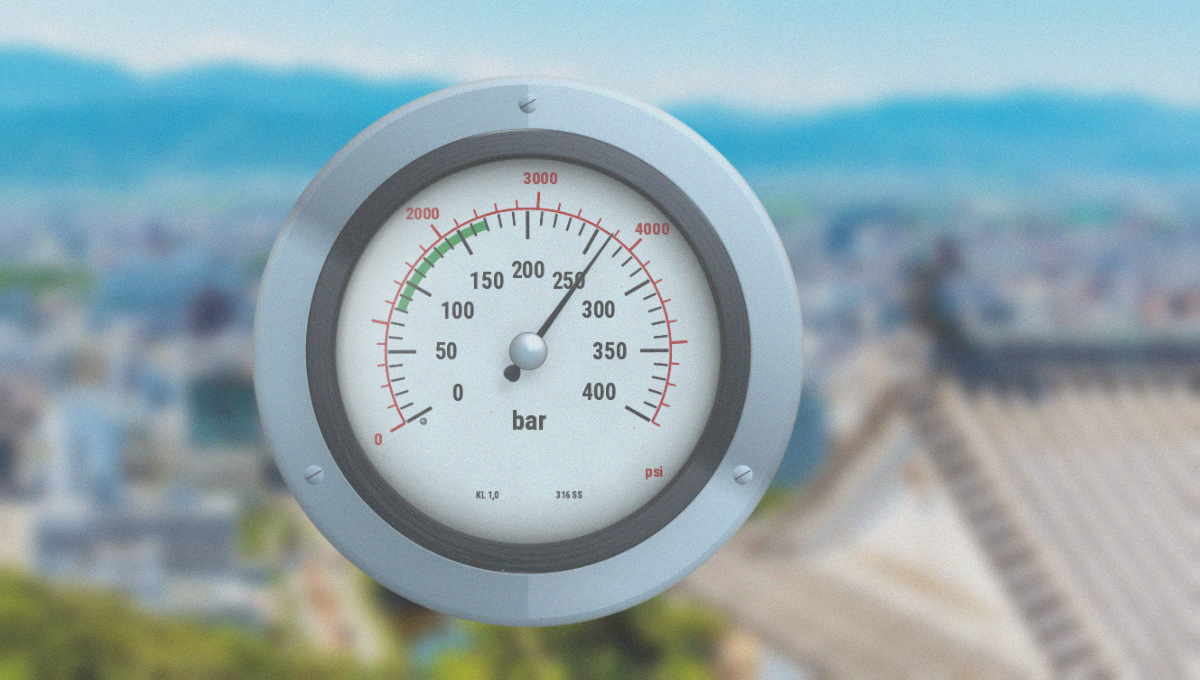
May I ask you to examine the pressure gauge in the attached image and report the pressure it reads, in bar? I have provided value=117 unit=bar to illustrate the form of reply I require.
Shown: value=260 unit=bar
